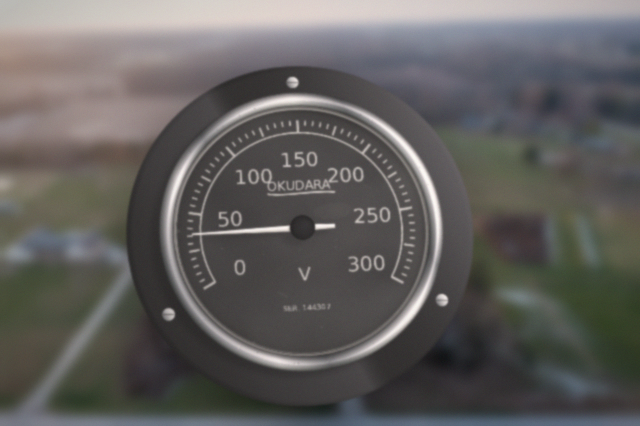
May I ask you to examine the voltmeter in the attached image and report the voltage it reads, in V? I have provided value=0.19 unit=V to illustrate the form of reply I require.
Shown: value=35 unit=V
